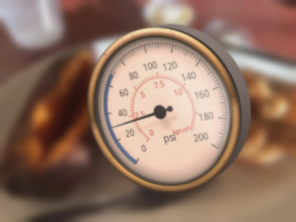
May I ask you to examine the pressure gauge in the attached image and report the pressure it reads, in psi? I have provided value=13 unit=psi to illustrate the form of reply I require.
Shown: value=30 unit=psi
